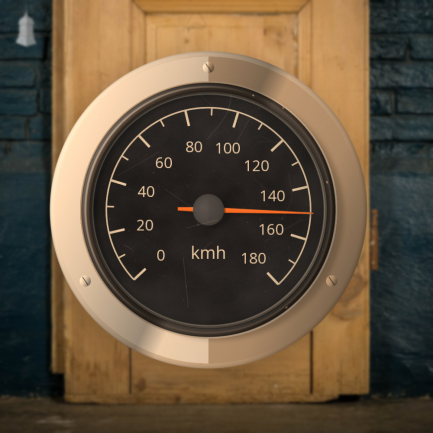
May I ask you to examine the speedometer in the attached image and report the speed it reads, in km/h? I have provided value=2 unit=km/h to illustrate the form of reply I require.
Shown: value=150 unit=km/h
